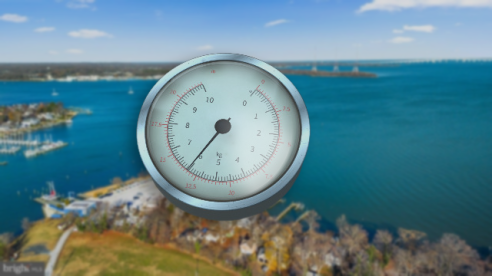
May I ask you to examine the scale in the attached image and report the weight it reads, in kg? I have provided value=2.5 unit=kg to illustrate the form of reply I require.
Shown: value=6 unit=kg
